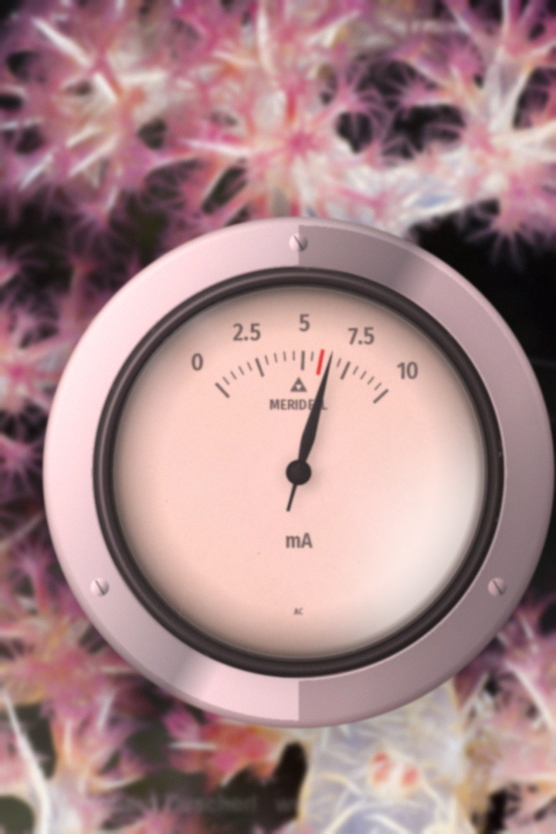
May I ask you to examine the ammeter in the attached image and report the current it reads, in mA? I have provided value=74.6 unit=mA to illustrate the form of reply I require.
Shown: value=6.5 unit=mA
